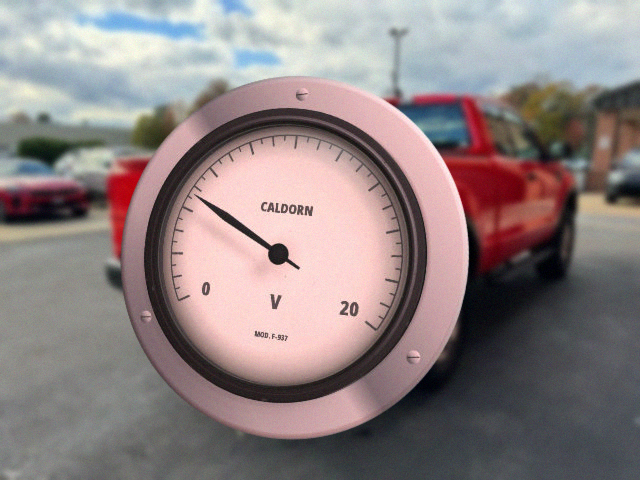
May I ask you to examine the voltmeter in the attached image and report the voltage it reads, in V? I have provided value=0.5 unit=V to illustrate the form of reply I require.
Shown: value=4.75 unit=V
